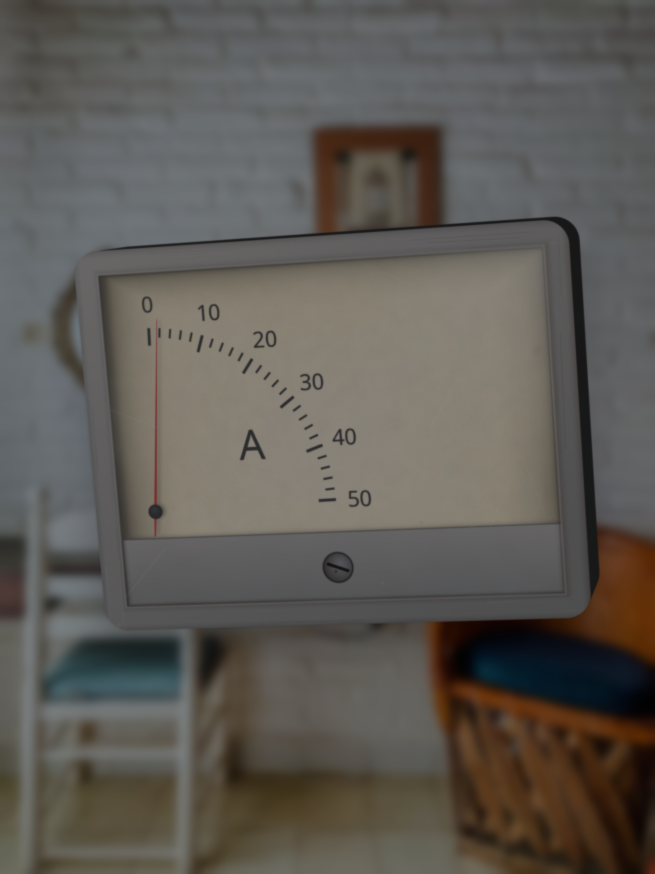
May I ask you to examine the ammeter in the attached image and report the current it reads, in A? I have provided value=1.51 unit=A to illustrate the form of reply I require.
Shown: value=2 unit=A
